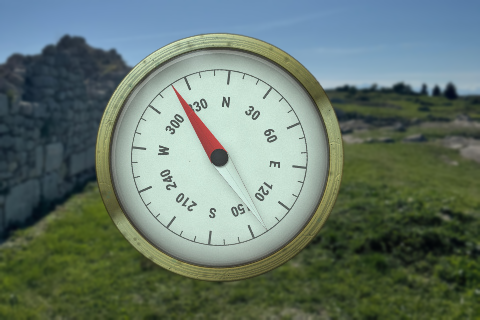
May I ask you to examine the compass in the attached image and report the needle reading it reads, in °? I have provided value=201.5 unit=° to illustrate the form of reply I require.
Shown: value=320 unit=°
